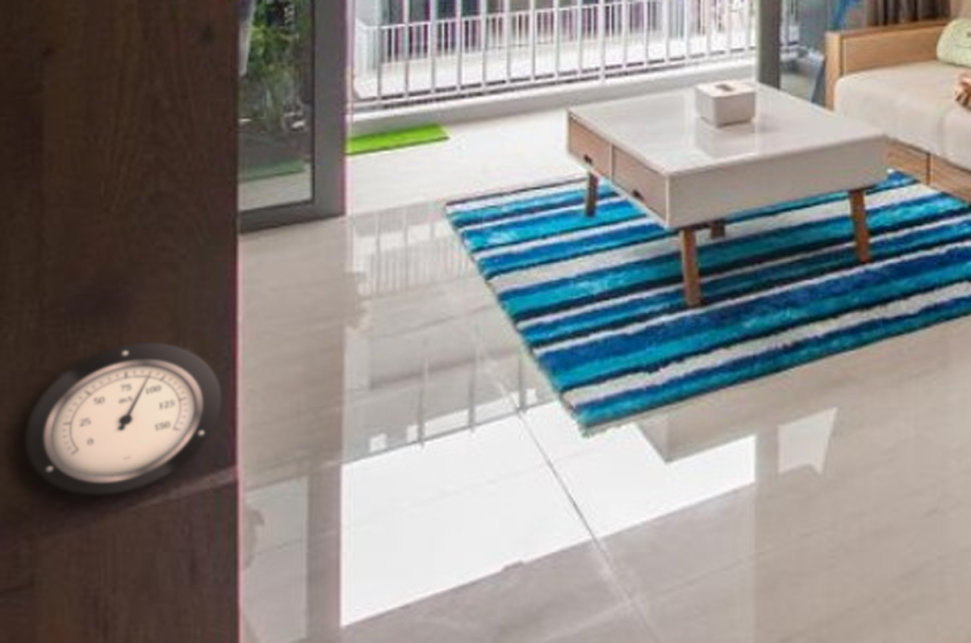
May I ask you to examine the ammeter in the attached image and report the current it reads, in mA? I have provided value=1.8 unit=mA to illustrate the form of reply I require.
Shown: value=90 unit=mA
